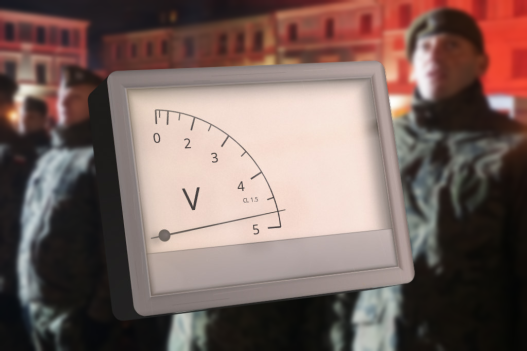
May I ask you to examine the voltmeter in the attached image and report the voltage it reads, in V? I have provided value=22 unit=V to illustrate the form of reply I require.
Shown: value=4.75 unit=V
